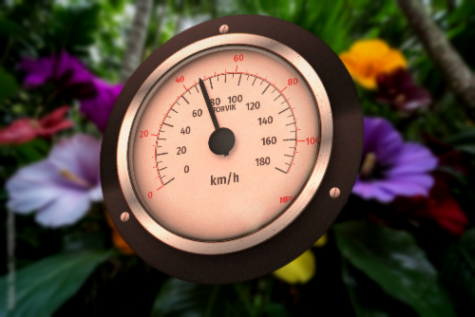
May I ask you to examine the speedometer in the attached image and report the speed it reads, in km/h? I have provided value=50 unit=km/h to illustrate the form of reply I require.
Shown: value=75 unit=km/h
